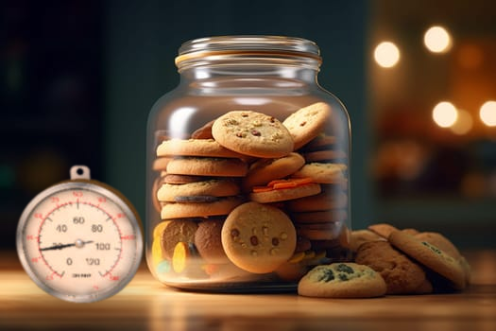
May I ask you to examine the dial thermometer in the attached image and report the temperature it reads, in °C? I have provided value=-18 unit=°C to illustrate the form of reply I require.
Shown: value=20 unit=°C
